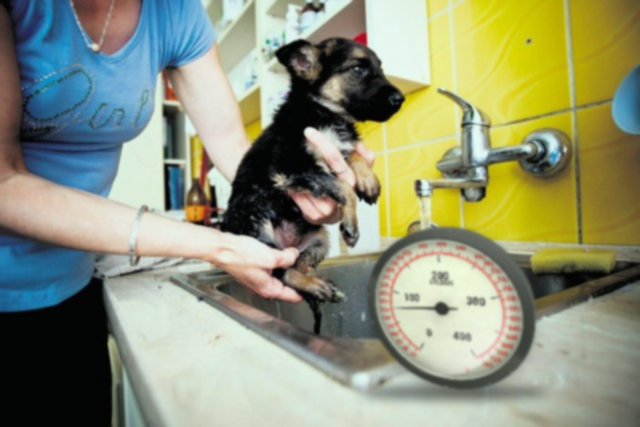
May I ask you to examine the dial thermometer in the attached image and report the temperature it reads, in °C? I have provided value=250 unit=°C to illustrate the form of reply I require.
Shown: value=75 unit=°C
